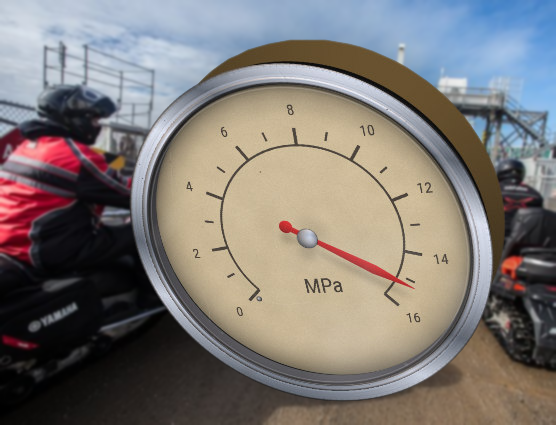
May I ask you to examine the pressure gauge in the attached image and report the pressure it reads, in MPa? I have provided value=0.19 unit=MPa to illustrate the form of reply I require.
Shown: value=15 unit=MPa
